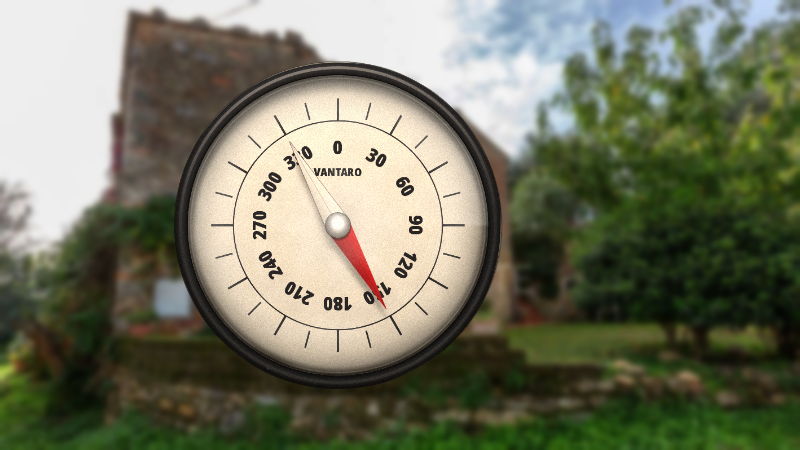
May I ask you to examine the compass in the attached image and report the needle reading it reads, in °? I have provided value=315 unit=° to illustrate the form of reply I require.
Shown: value=150 unit=°
